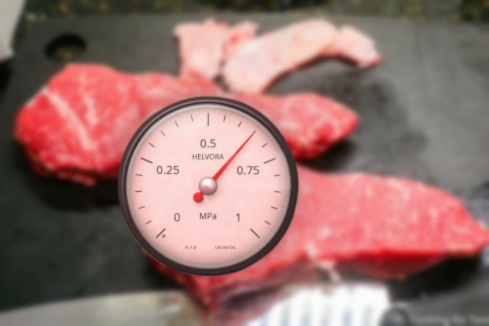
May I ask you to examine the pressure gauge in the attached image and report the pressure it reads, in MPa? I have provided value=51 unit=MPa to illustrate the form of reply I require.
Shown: value=0.65 unit=MPa
